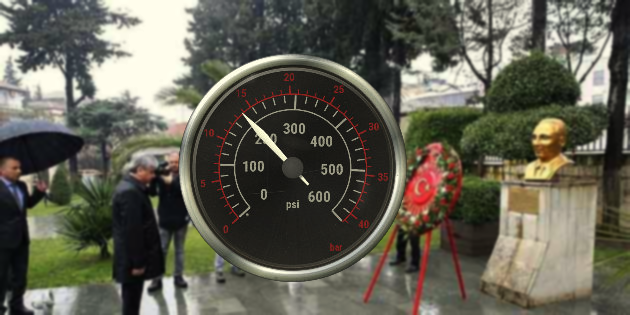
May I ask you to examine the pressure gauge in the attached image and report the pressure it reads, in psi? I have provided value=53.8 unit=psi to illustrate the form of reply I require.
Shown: value=200 unit=psi
